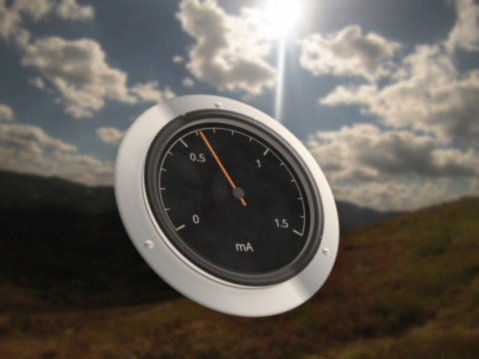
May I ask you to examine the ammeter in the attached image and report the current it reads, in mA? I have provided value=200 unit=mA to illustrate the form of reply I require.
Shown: value=0.6 unit=mA
